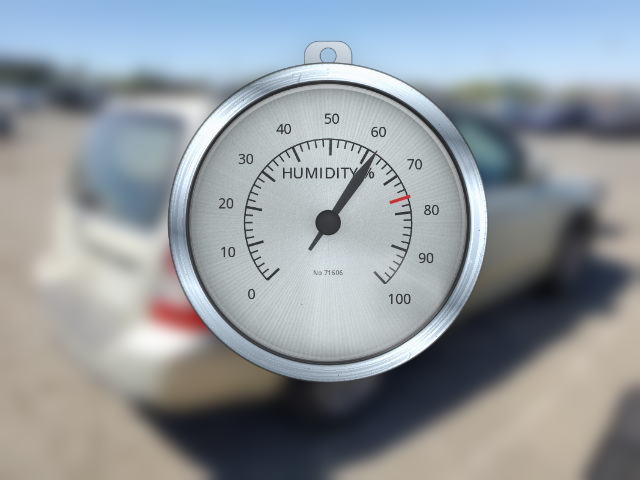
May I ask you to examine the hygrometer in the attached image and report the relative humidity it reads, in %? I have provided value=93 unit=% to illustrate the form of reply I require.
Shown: value=62 unit=%
